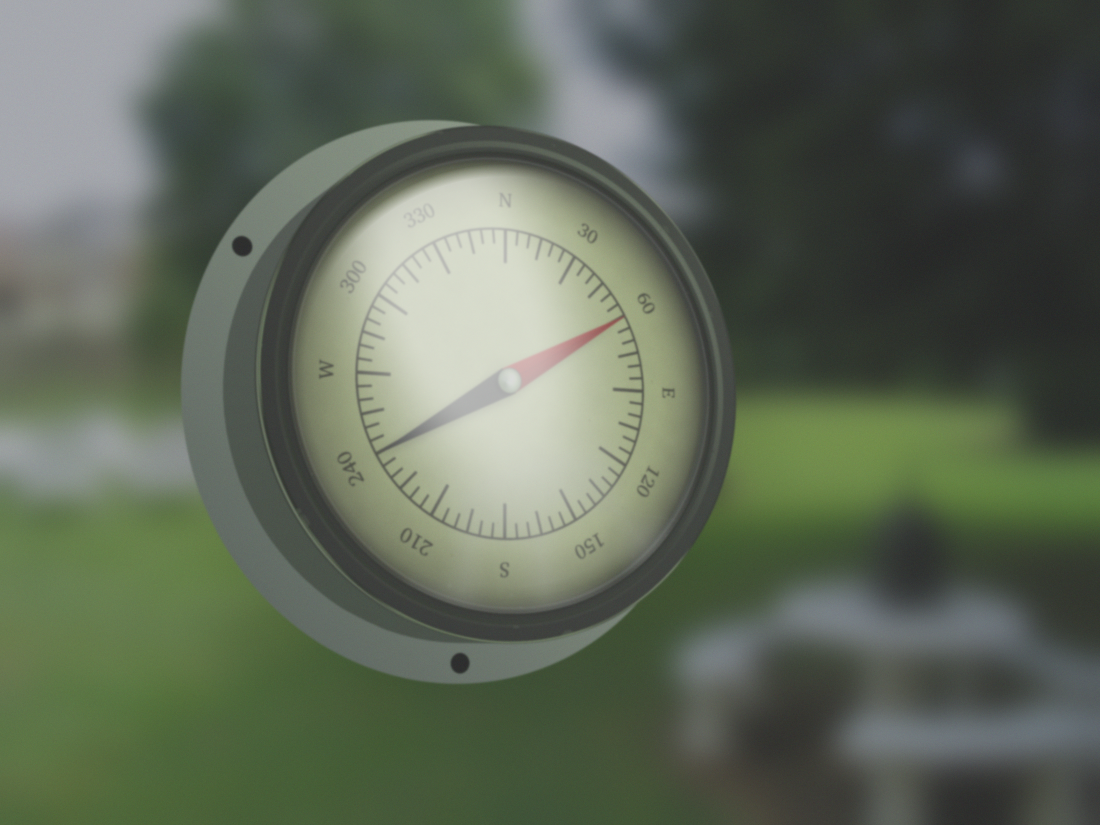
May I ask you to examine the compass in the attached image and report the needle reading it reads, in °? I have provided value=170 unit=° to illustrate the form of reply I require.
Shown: value=60 unit=°
